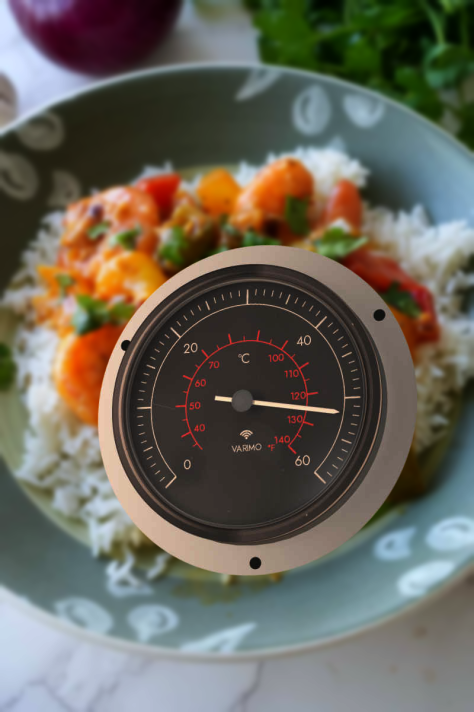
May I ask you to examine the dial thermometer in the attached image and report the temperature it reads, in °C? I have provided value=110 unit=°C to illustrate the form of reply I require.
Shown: value=52 unit=°C
